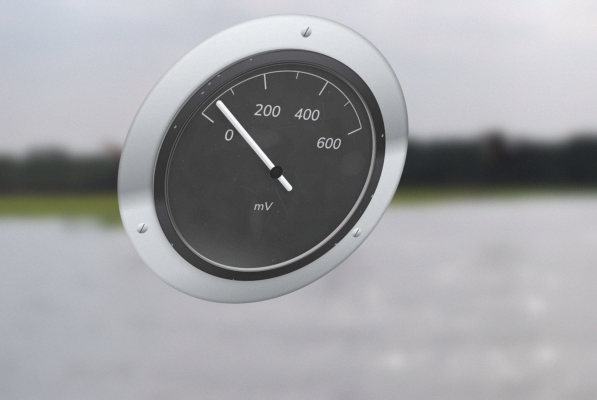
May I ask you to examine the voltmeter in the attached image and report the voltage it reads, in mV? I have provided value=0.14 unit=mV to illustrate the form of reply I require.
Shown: value=50 unit=mV
